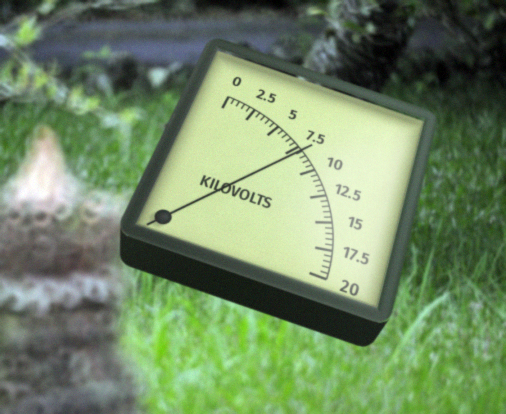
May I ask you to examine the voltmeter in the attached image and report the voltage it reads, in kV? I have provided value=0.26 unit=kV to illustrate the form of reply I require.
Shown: value=8 unit=kV
